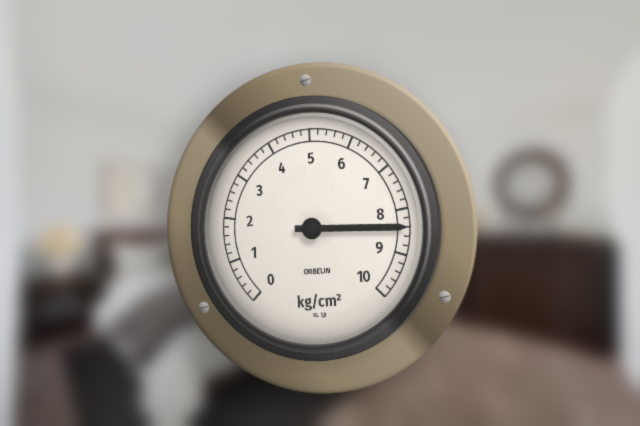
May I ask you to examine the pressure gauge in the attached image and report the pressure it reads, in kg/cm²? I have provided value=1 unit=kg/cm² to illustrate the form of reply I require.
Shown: value=8.4 unit=kg/cm²
